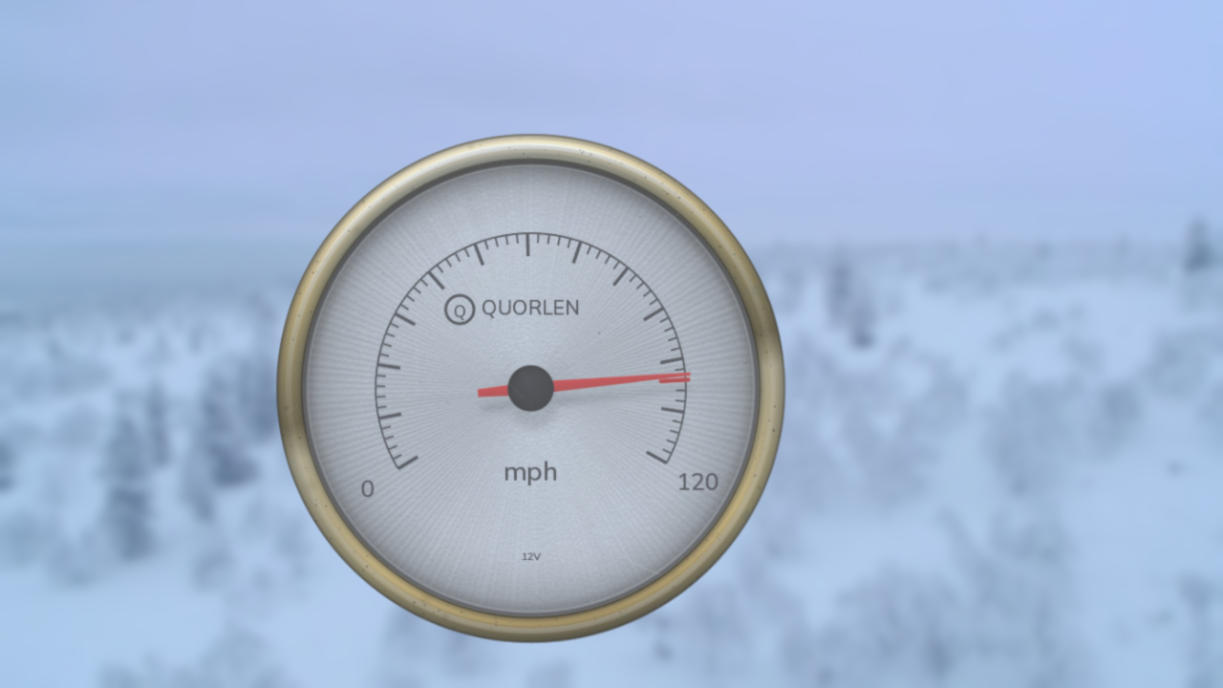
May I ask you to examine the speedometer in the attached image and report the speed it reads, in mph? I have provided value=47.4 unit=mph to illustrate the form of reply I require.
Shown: value=103 unit=mph
